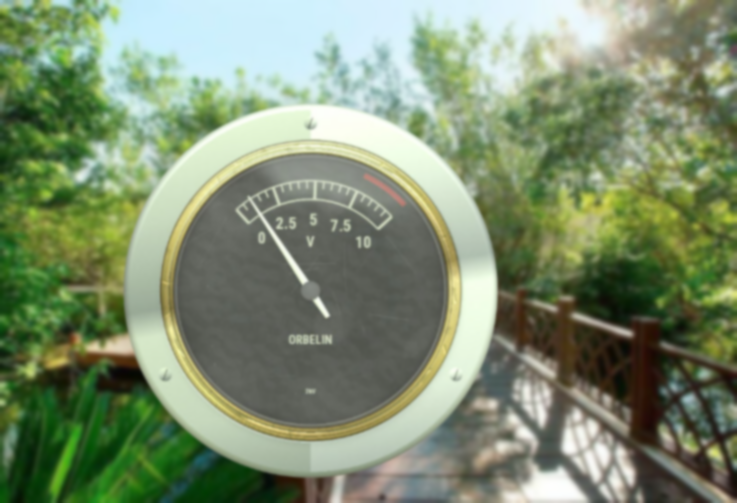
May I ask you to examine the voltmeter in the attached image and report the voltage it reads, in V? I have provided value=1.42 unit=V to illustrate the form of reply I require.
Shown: value=1 unit=V
